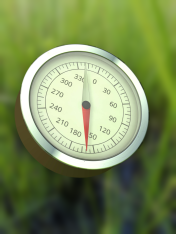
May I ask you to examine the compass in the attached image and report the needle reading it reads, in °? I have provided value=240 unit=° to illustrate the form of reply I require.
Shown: value=160 unit=°
